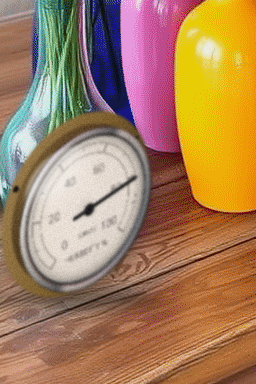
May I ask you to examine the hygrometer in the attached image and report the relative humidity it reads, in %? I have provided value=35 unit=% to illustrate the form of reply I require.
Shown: value=80 unit=%
